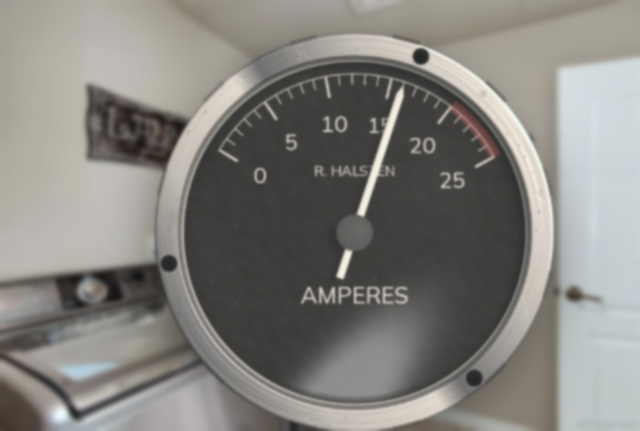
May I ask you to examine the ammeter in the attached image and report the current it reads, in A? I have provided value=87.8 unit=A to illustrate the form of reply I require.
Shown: value=16 unit=A
